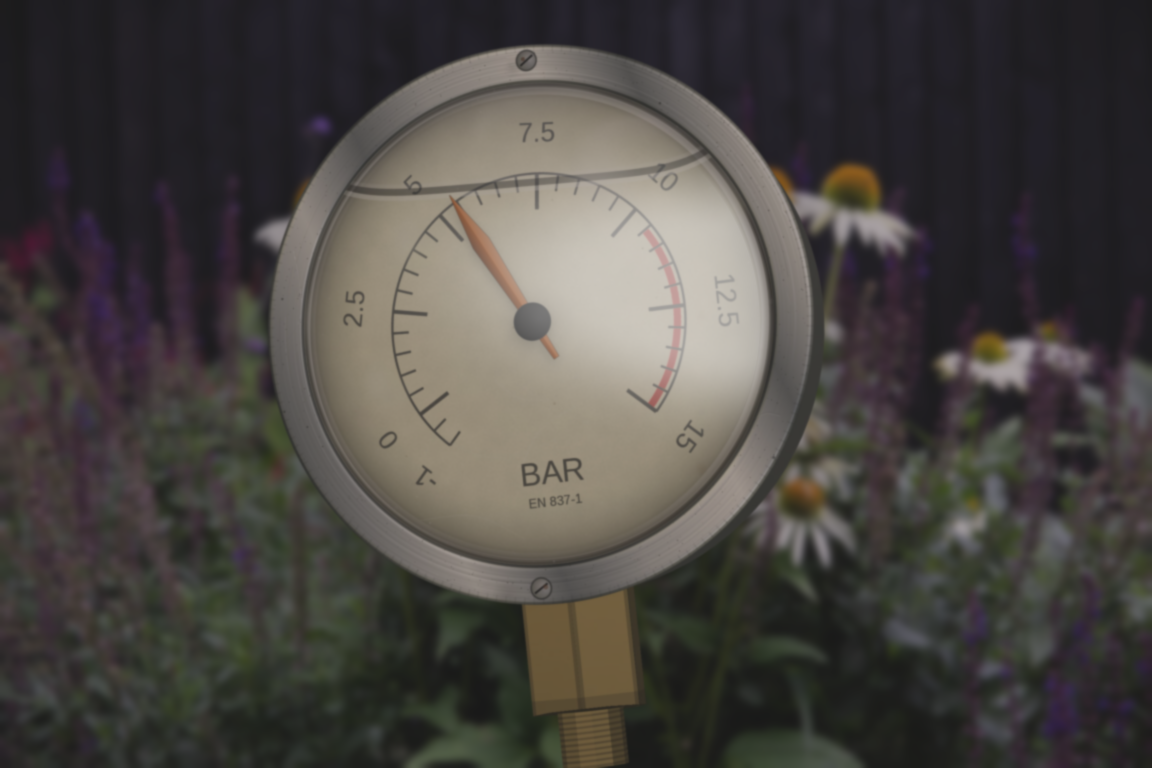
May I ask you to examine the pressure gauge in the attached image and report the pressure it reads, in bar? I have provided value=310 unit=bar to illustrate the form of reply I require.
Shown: value=5.5 unit=bar
